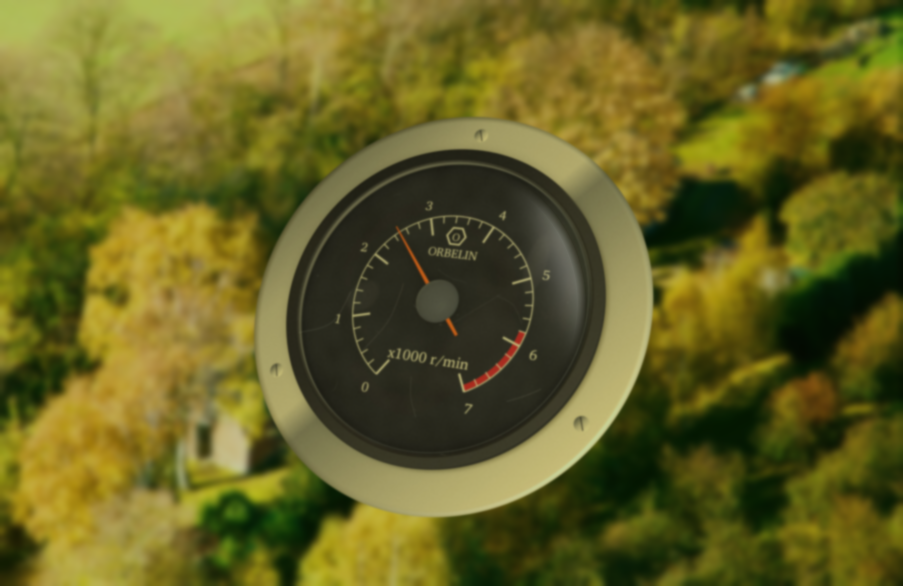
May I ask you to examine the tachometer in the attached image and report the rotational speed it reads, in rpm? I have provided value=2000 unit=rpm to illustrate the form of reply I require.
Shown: value=2500 unit=rpm
